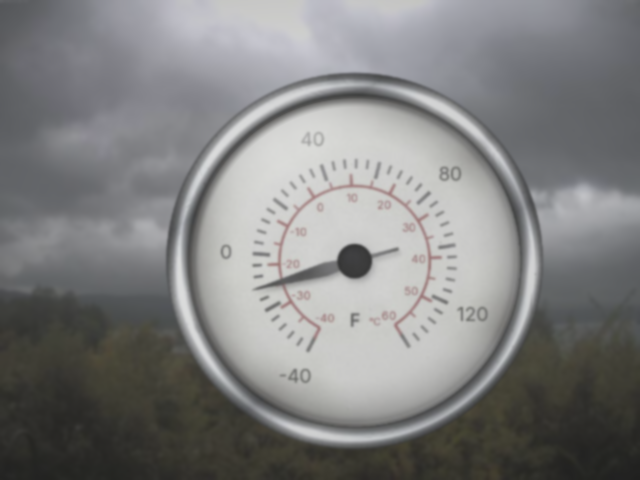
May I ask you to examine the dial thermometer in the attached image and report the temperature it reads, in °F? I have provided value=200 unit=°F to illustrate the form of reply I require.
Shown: value=-12 unit=°F
